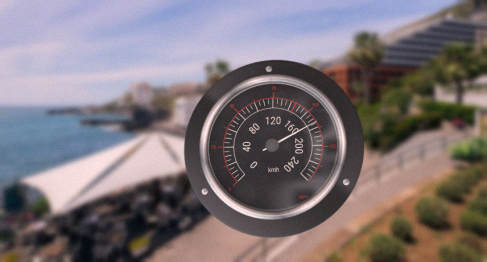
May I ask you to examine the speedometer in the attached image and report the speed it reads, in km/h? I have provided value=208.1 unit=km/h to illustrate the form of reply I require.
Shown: value=175 unit=km/h
